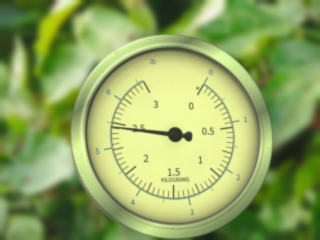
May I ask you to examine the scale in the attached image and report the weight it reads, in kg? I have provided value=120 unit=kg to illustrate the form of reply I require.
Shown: value=2.45 unit=kg
